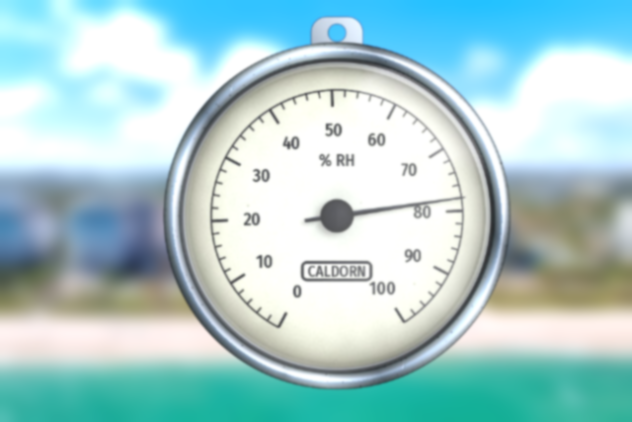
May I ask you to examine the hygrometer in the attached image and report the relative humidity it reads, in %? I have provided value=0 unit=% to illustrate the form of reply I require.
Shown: value=78 unit=%
